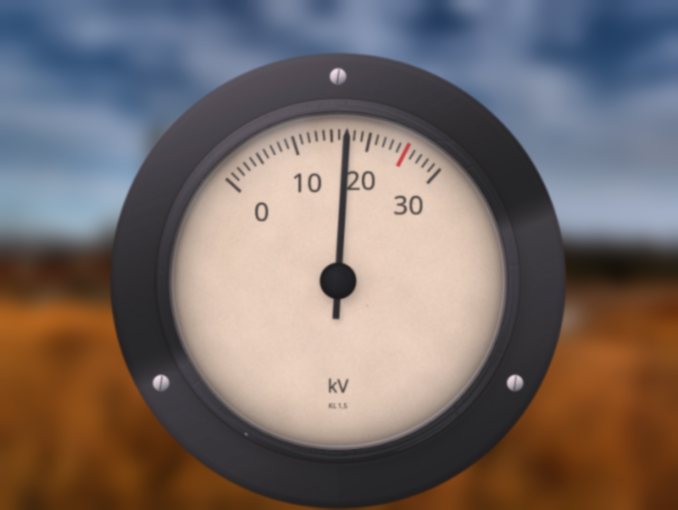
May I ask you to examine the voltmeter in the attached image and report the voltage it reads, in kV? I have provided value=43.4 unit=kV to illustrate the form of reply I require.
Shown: value=17 unit=kV
